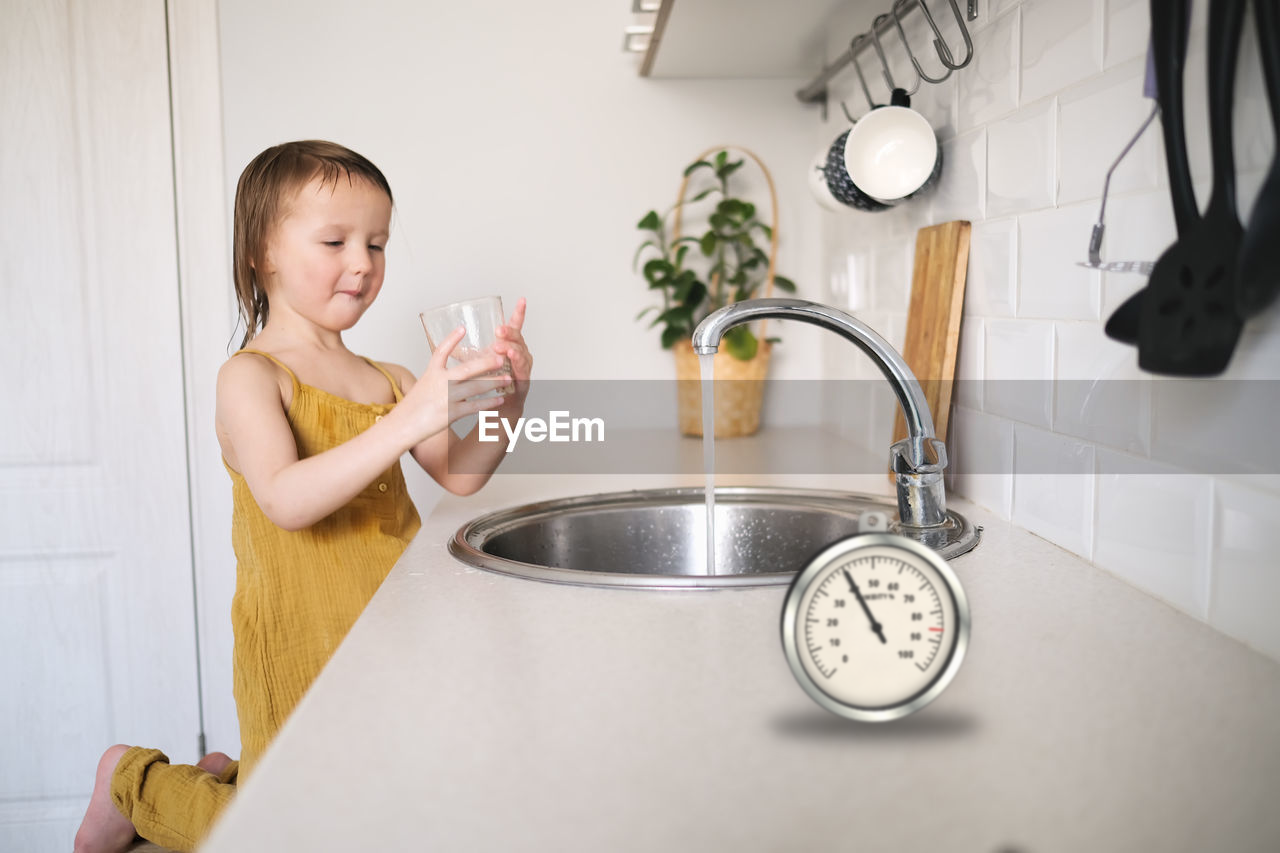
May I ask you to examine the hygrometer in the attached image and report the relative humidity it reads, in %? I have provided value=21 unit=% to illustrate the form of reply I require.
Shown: value=40 unit=%
